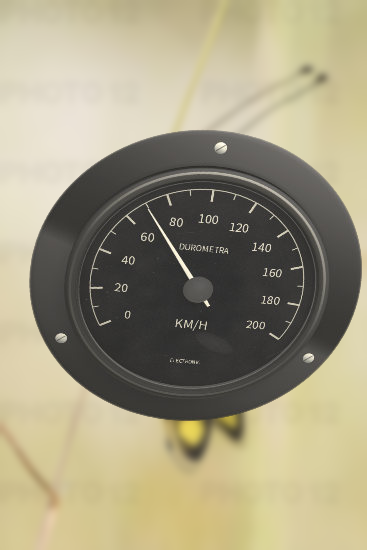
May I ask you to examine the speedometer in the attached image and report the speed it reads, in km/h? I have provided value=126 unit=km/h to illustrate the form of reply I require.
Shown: value=70 unit=km/h
